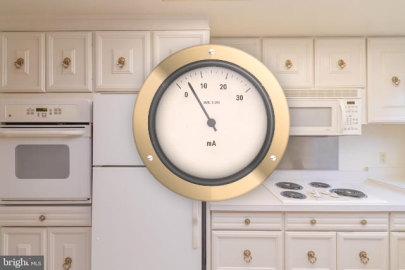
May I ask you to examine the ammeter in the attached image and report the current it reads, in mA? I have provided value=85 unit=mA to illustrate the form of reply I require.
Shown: value=4 unit=mA
